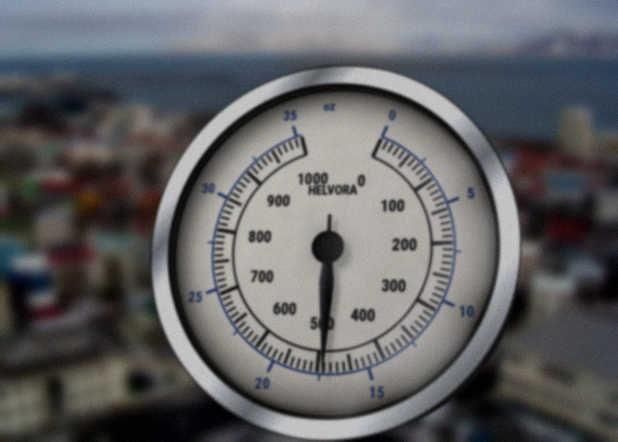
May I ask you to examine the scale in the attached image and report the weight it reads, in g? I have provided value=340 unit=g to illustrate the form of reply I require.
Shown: value=490 unit=g
